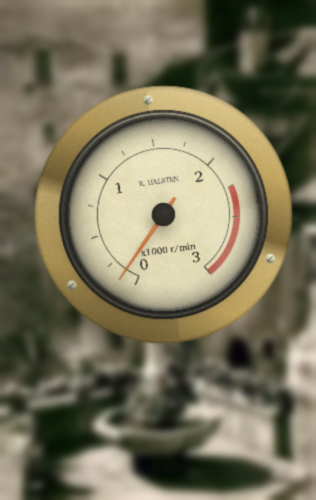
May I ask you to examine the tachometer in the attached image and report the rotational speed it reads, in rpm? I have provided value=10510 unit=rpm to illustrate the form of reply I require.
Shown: value=125 unit=rpm
